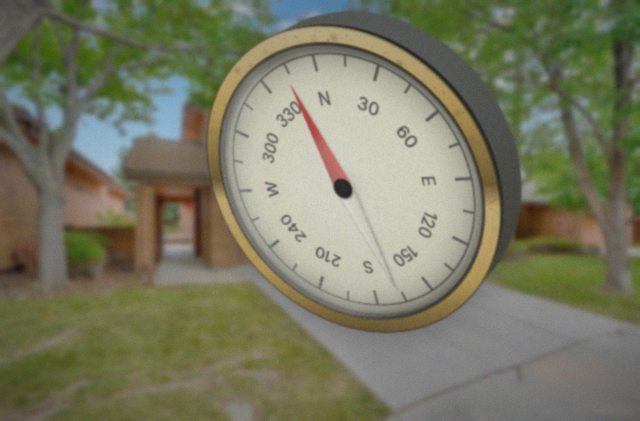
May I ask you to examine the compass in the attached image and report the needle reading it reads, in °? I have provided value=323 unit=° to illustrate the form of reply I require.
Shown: value=345 unit=°
